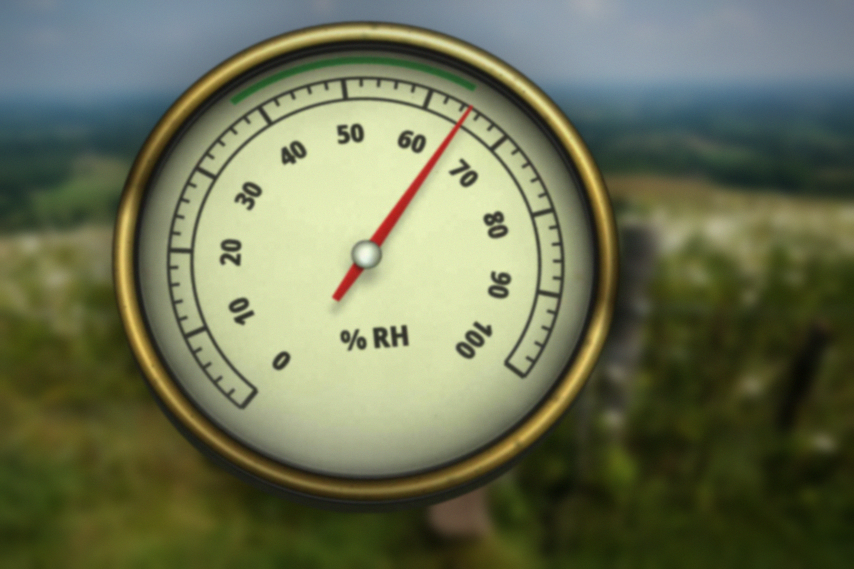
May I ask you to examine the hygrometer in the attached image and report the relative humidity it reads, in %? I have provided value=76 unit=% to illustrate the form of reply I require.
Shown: value=65 unit=%
